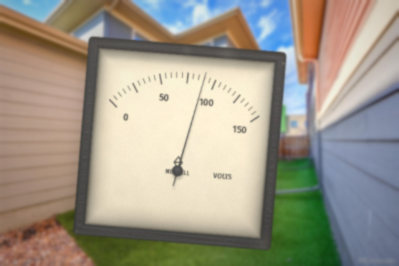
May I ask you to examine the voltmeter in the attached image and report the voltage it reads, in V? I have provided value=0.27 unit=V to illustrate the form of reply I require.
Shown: value=90 unit=V
